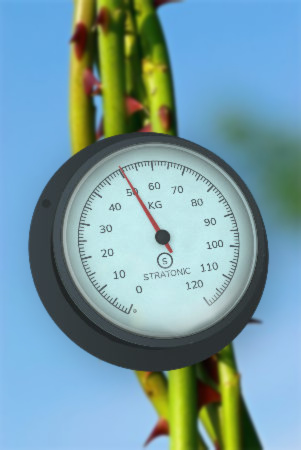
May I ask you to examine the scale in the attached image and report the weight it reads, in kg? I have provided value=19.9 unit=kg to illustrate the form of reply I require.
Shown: value=50 unit=kg
